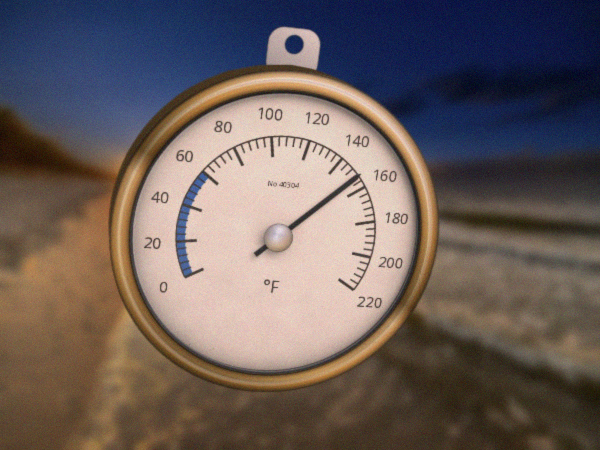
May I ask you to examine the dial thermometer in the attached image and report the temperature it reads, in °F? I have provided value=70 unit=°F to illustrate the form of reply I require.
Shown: value=152 unit=°F
